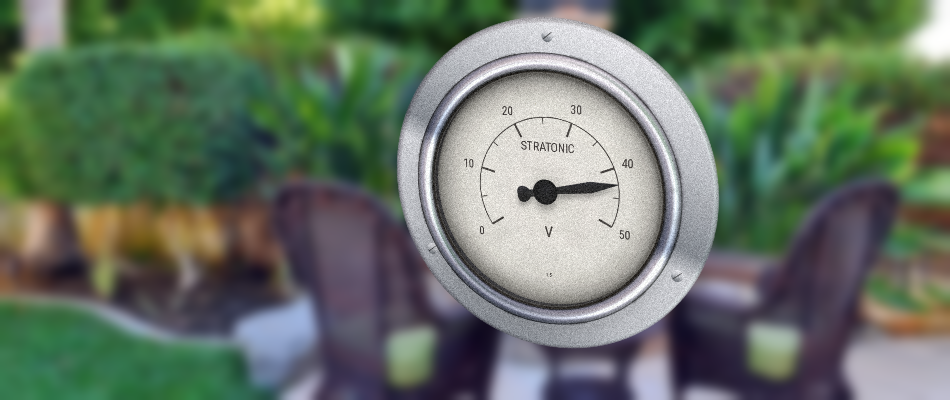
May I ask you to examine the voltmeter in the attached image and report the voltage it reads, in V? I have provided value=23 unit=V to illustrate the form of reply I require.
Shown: value=42.5 unit=V
